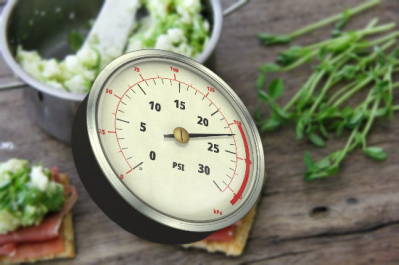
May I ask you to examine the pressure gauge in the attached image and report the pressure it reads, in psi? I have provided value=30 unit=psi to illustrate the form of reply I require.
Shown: value=23 unit=psi
